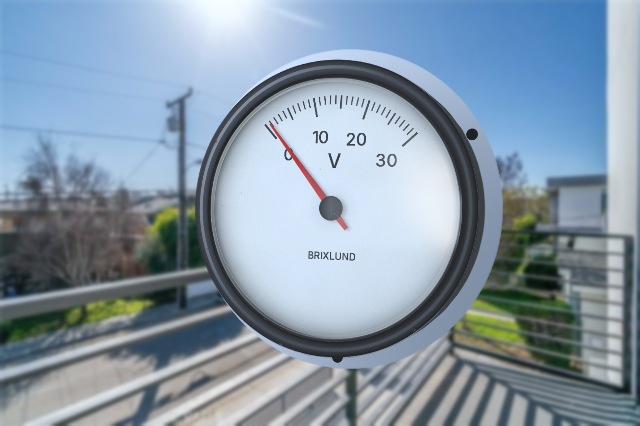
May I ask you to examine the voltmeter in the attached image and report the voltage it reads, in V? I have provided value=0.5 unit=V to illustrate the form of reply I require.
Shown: value=1 unit=V
